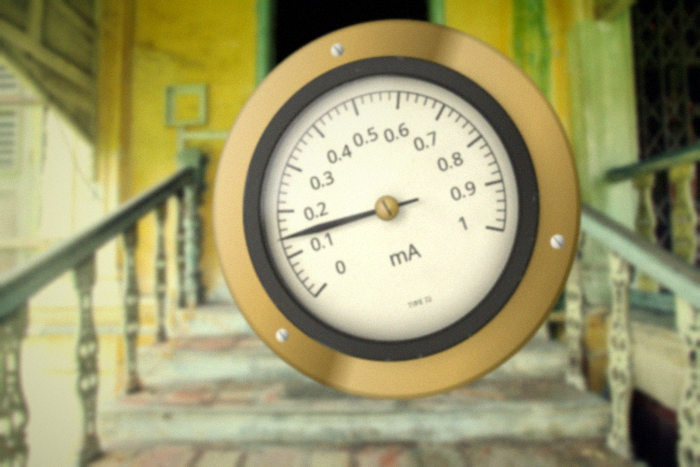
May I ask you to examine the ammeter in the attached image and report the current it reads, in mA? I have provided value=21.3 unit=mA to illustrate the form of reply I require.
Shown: value=0.14 unit=mA
